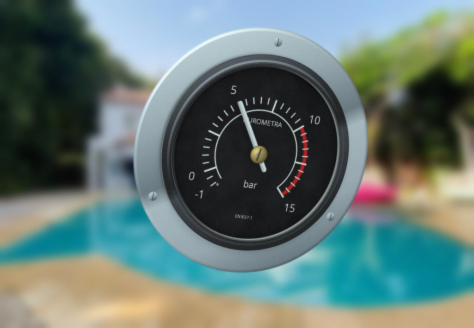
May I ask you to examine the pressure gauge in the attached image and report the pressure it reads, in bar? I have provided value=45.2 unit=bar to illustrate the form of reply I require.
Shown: value=5 unit=bar
